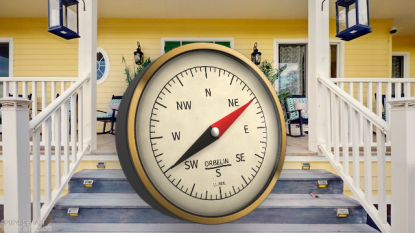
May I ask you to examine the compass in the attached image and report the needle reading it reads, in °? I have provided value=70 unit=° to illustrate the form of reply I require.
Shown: value=60 unit=°
